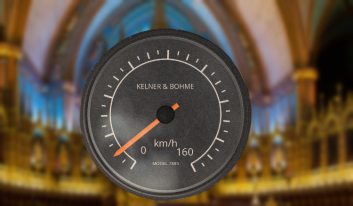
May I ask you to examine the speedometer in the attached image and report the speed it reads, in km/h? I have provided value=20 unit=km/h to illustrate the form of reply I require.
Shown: value=10 unit=km/h
